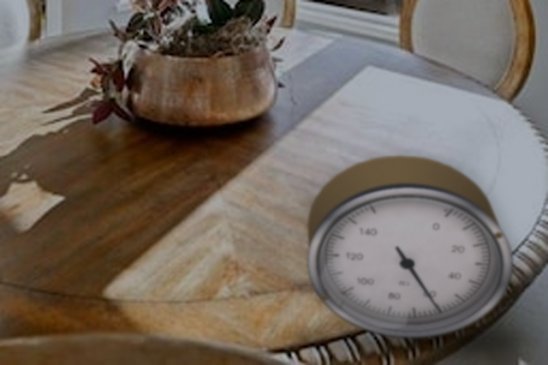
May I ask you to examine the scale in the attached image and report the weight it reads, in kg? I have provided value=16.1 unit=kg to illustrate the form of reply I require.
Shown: value=60 unit=kg
